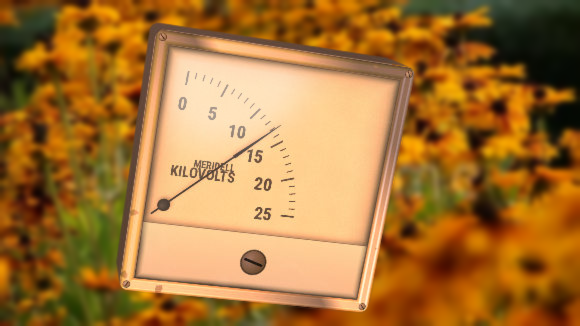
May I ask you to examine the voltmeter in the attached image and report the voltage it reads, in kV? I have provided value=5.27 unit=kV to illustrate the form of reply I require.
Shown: value=13 unit=kV
